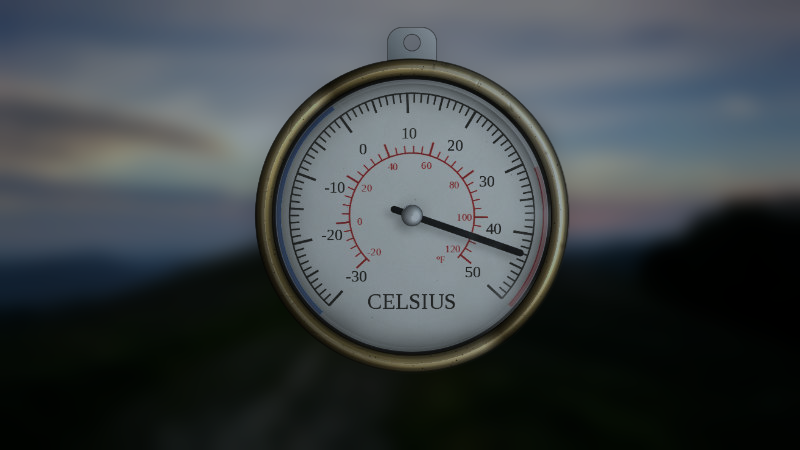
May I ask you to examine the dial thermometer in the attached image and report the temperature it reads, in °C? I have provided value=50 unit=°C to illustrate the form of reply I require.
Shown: value=43 unit=°C
